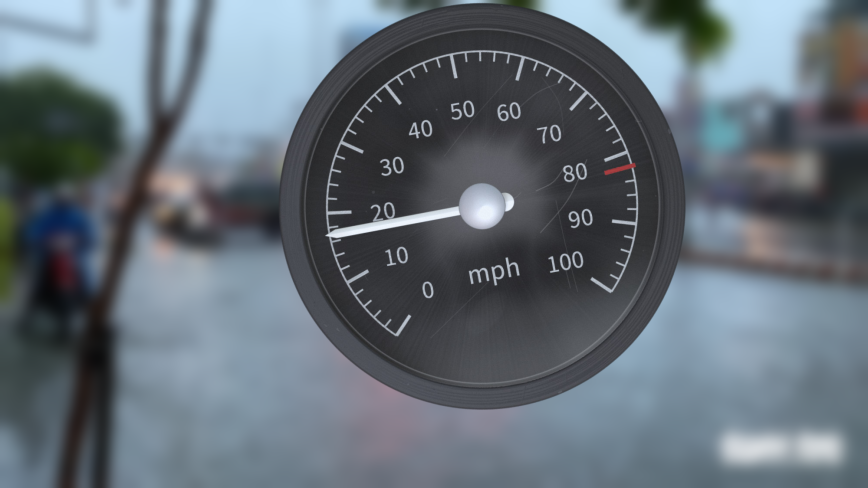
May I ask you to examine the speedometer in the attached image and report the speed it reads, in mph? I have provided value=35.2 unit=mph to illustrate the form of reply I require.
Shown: value=17 unit=mph
